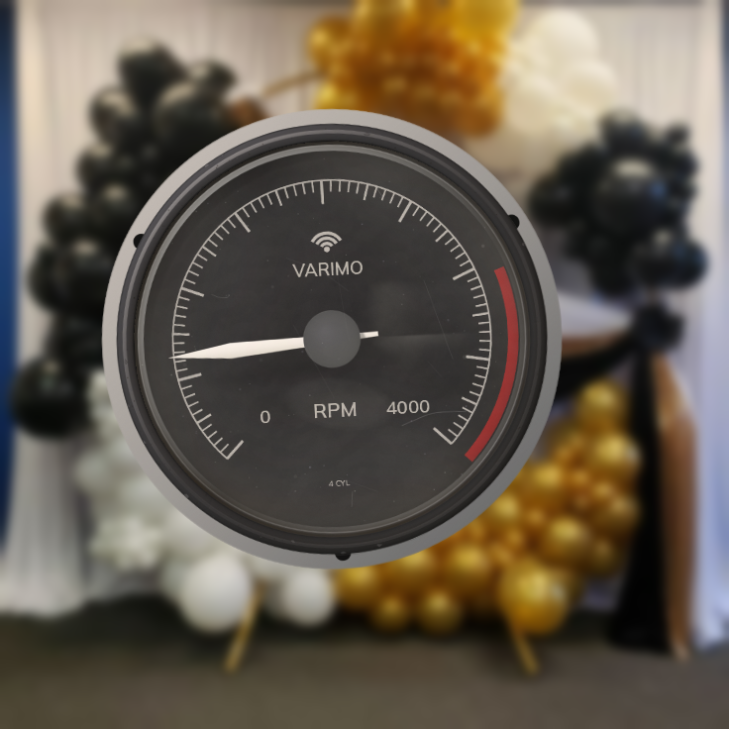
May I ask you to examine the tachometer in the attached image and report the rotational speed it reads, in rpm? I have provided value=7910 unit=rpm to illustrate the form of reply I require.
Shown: value=625 unit=rpm
